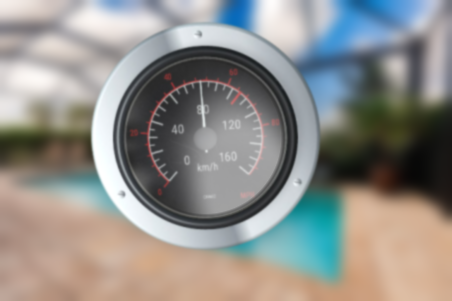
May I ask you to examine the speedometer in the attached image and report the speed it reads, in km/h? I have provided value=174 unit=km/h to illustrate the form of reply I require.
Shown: value=80 unit=km/h
